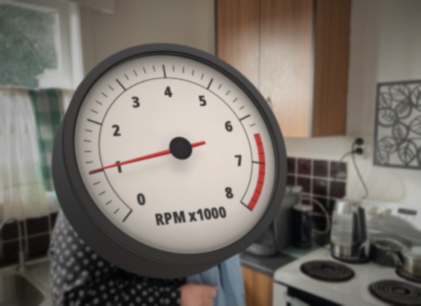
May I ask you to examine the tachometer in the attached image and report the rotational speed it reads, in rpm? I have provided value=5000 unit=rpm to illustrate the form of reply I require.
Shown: value=1000 unit=rpm
